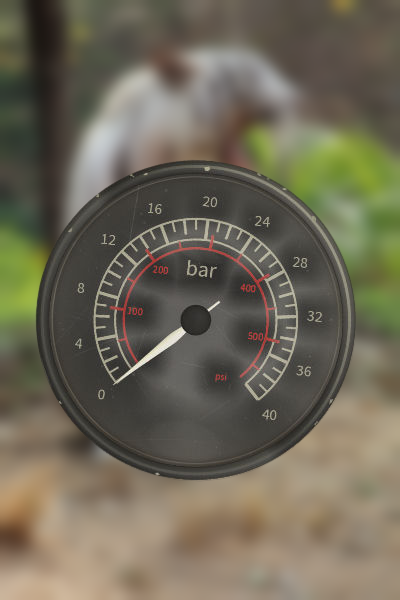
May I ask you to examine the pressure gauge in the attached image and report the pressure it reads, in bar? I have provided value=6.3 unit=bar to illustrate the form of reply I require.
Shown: value=0 unit=bar
